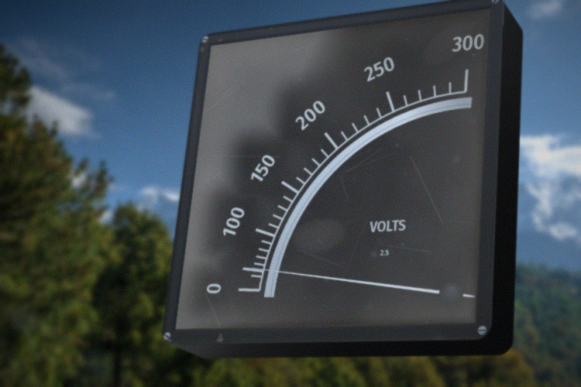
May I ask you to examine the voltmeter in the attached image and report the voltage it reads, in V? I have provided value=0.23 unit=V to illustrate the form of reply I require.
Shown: value=50 unit=V
